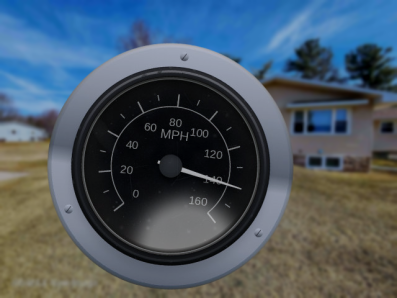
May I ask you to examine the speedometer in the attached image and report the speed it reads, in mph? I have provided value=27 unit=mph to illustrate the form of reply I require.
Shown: value=140 unit=mph
